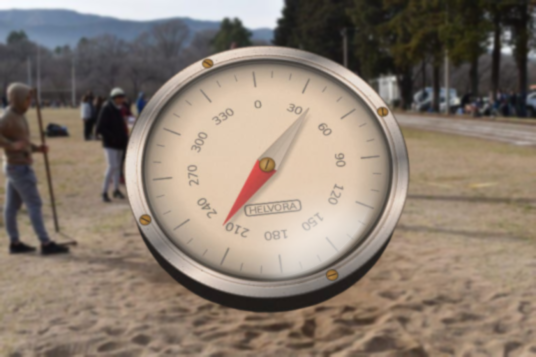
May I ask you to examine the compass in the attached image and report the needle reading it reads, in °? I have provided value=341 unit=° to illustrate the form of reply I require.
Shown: value=220 unit=°
